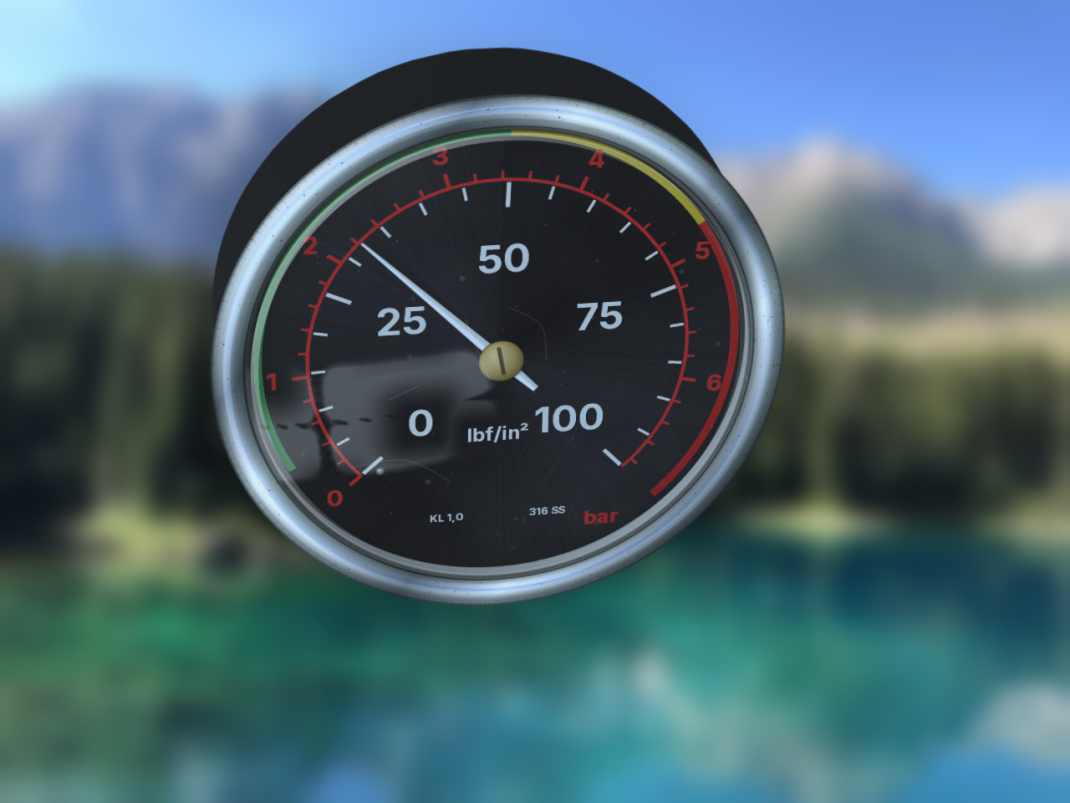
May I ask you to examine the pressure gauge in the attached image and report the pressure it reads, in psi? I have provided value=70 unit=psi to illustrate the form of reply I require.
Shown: value=32.5 unit=psi
